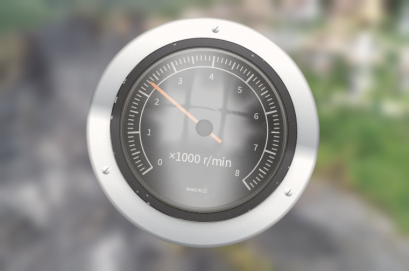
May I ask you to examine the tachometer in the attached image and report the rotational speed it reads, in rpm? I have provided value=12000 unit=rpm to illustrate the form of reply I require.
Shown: value=2300 unit=rpm
